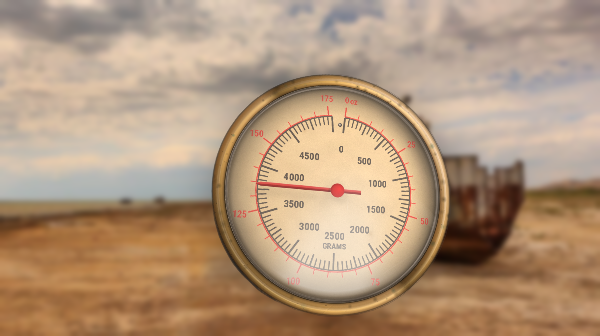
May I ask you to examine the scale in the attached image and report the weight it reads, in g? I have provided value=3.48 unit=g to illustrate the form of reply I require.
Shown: value=3800 unit=g
